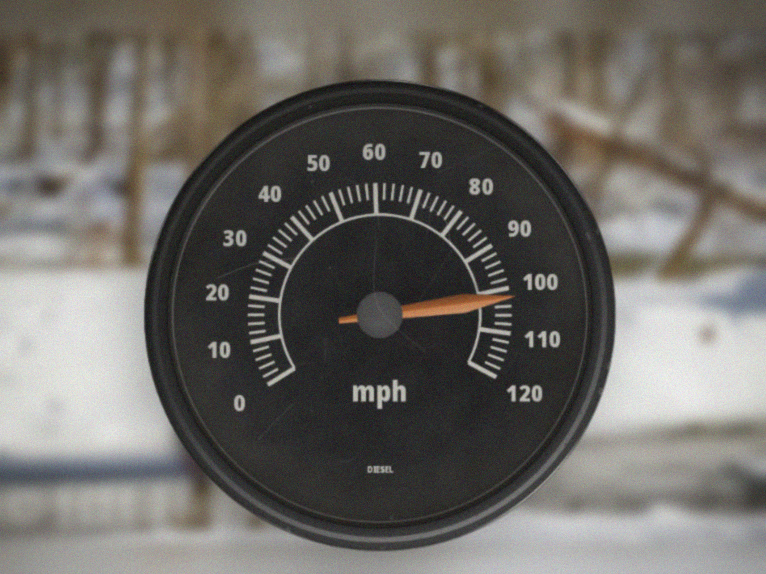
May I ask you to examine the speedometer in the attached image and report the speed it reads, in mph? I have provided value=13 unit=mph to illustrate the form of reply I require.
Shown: value=102 unit=mph
